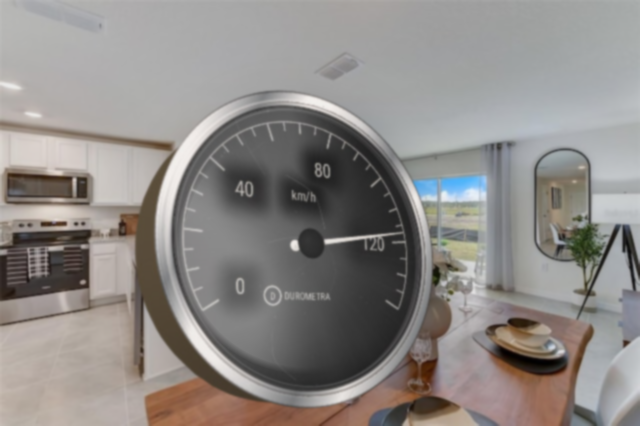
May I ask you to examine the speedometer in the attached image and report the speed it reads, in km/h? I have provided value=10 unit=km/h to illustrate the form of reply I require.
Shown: value=117.5 unit=km/h
